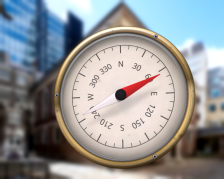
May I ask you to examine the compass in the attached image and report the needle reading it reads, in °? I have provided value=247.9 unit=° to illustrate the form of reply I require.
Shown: value=65 unit=°
